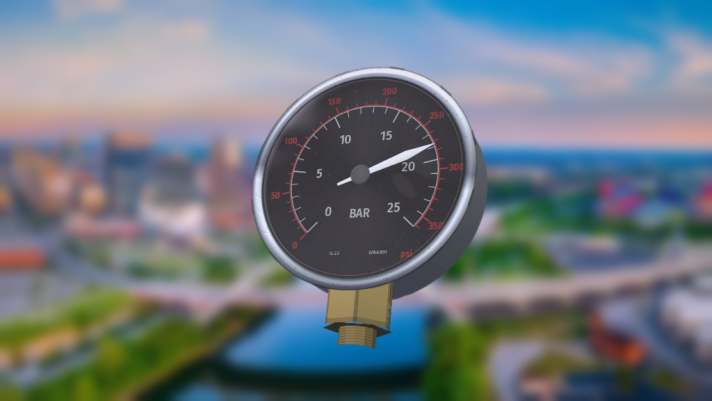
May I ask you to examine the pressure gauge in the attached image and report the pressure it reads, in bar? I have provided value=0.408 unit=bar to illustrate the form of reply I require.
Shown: value=19 unit=bar
